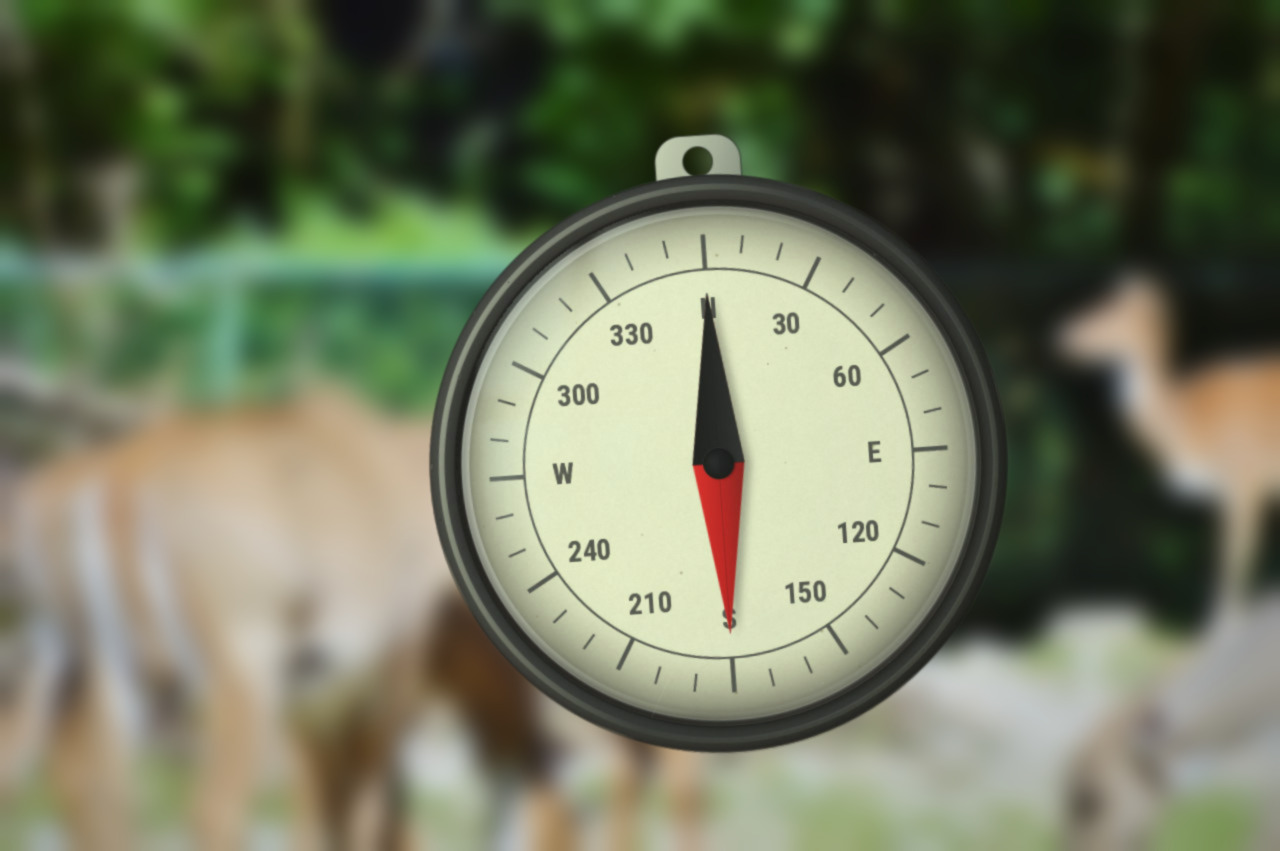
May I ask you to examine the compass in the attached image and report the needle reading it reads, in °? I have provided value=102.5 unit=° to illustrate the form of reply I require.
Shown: value=180 unit=°
